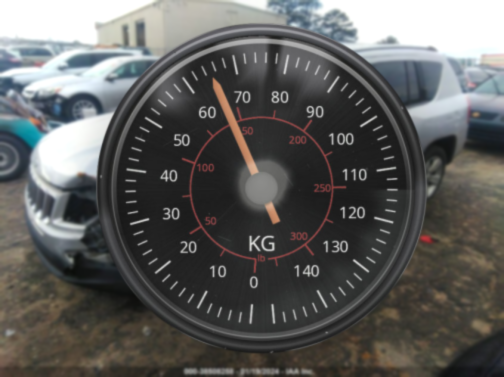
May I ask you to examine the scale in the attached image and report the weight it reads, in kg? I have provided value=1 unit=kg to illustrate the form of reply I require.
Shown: value=65 unit=kg
